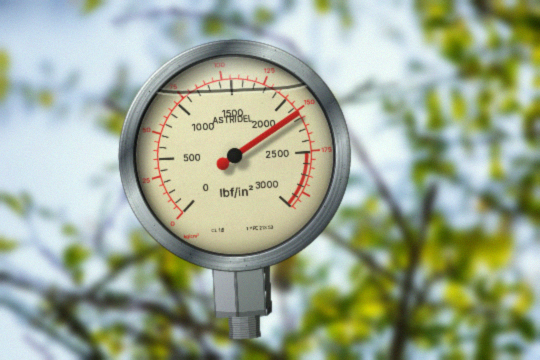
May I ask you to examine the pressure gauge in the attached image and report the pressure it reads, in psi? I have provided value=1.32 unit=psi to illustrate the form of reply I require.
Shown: value=2150 unit=psi
